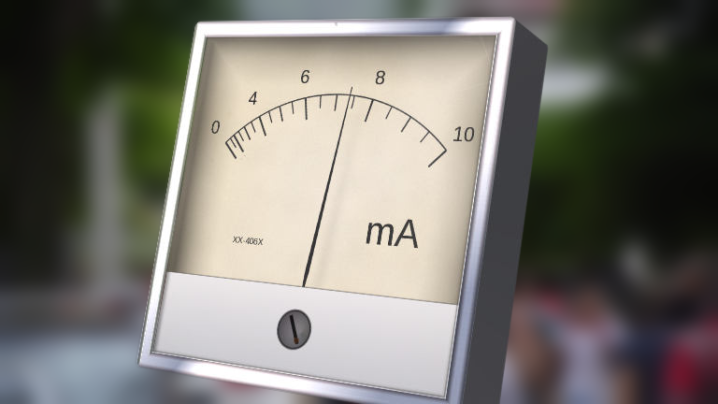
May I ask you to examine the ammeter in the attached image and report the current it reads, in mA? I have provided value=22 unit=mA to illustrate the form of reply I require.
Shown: value=7.5 unit=mA
